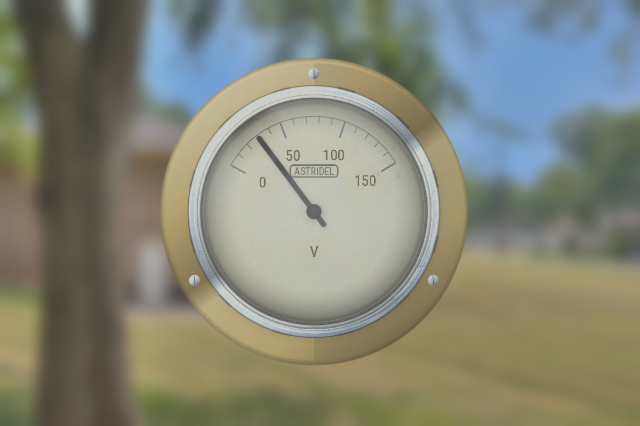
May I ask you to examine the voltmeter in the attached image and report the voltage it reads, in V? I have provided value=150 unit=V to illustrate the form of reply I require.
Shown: value=30 unit=V
